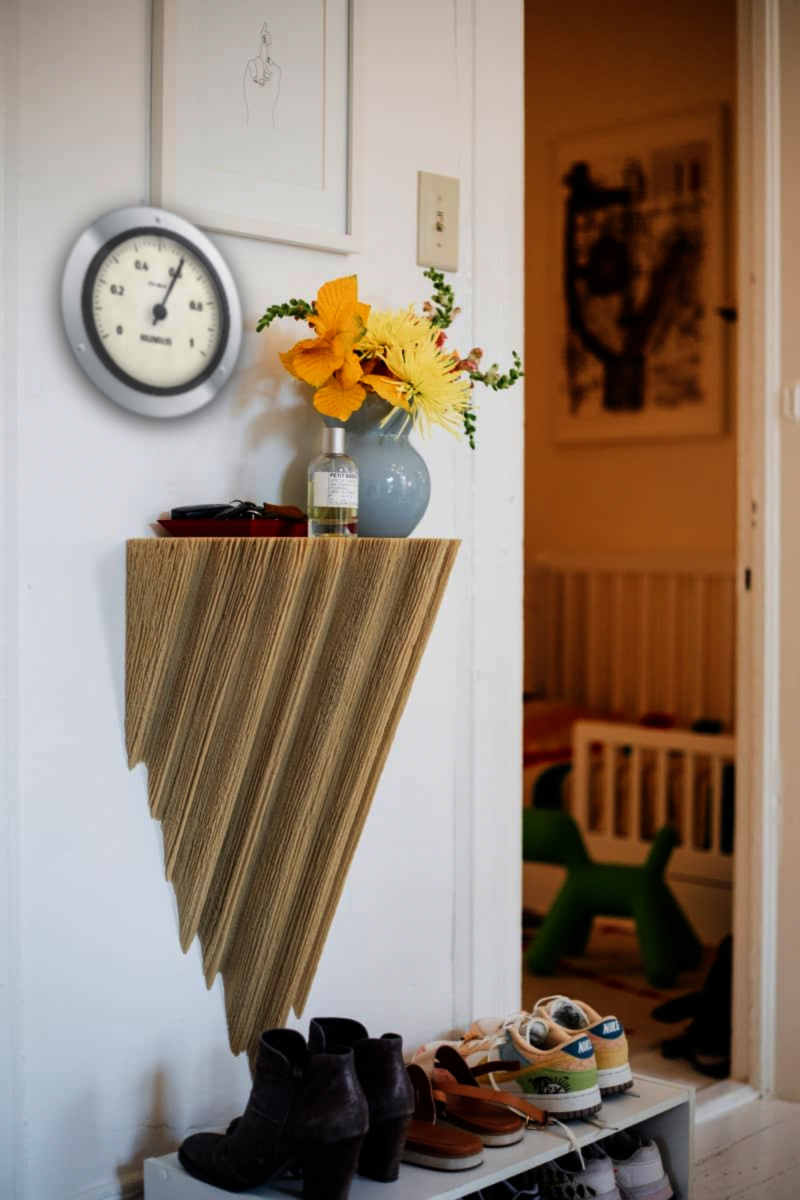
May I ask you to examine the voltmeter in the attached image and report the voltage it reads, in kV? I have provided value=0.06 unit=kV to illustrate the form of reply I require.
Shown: value=0.6 unit=kV
